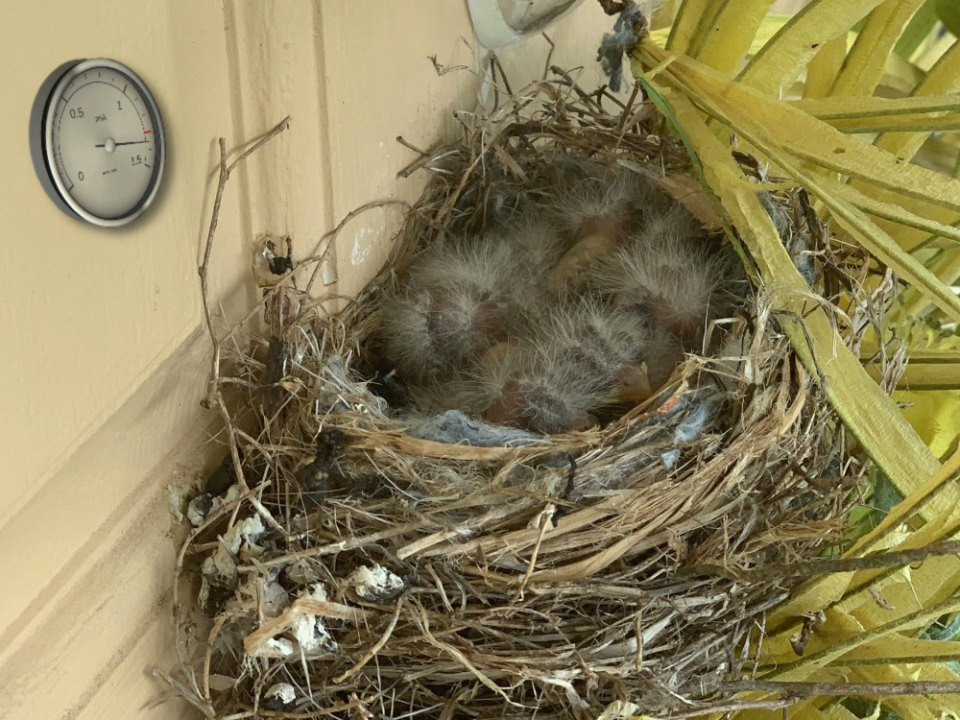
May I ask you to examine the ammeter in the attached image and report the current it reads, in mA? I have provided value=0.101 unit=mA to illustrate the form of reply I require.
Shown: value=1.35 unit=mA
